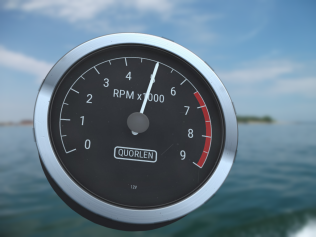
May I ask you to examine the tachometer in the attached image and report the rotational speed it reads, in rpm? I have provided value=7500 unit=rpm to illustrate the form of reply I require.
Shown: value=5000 unit=rpm
